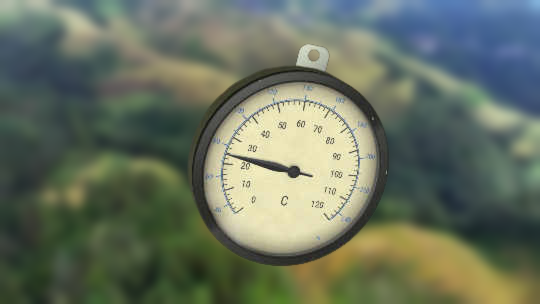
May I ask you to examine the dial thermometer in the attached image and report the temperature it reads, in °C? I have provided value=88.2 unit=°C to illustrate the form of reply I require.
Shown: value=24 unit=°C
